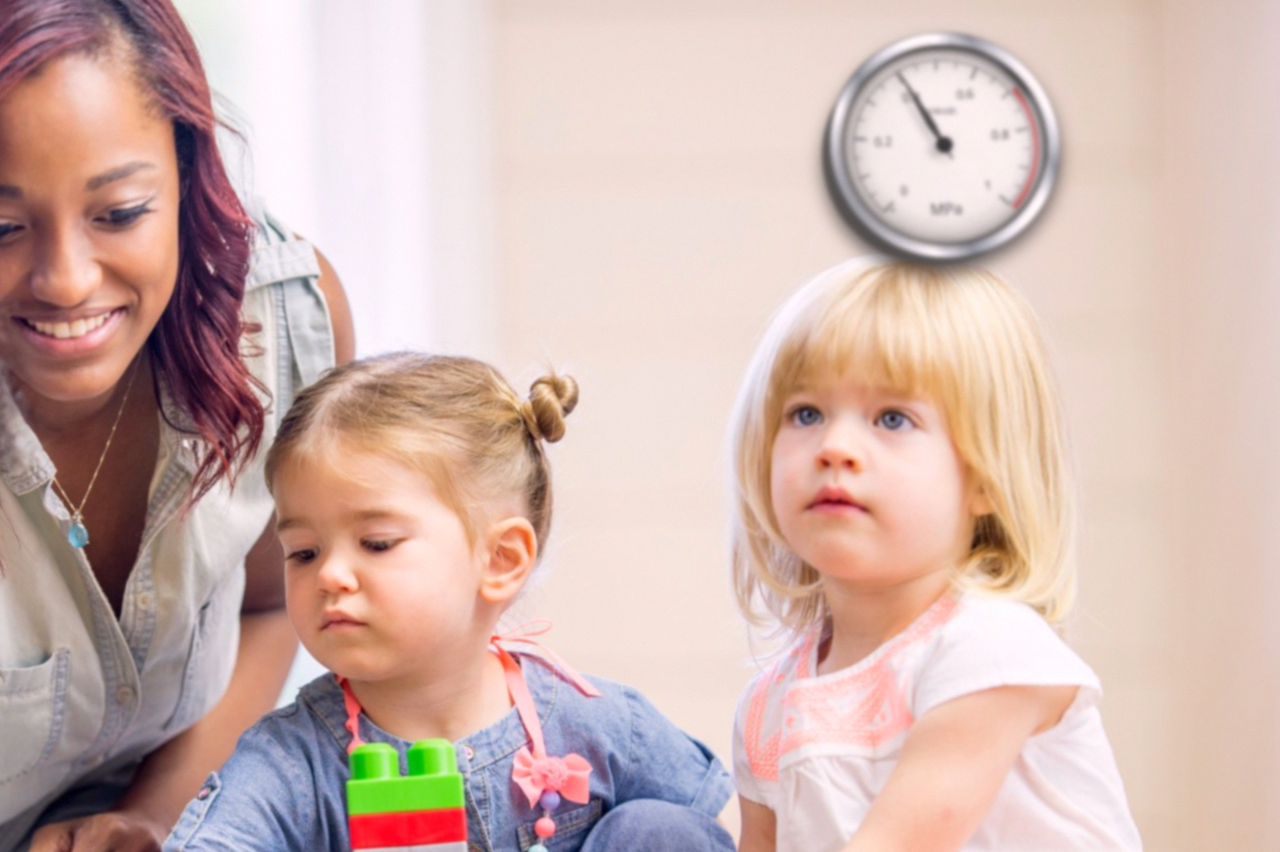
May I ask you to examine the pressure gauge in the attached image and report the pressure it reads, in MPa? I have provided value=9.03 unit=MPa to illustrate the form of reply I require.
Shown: value=0.4 unit=MPa
